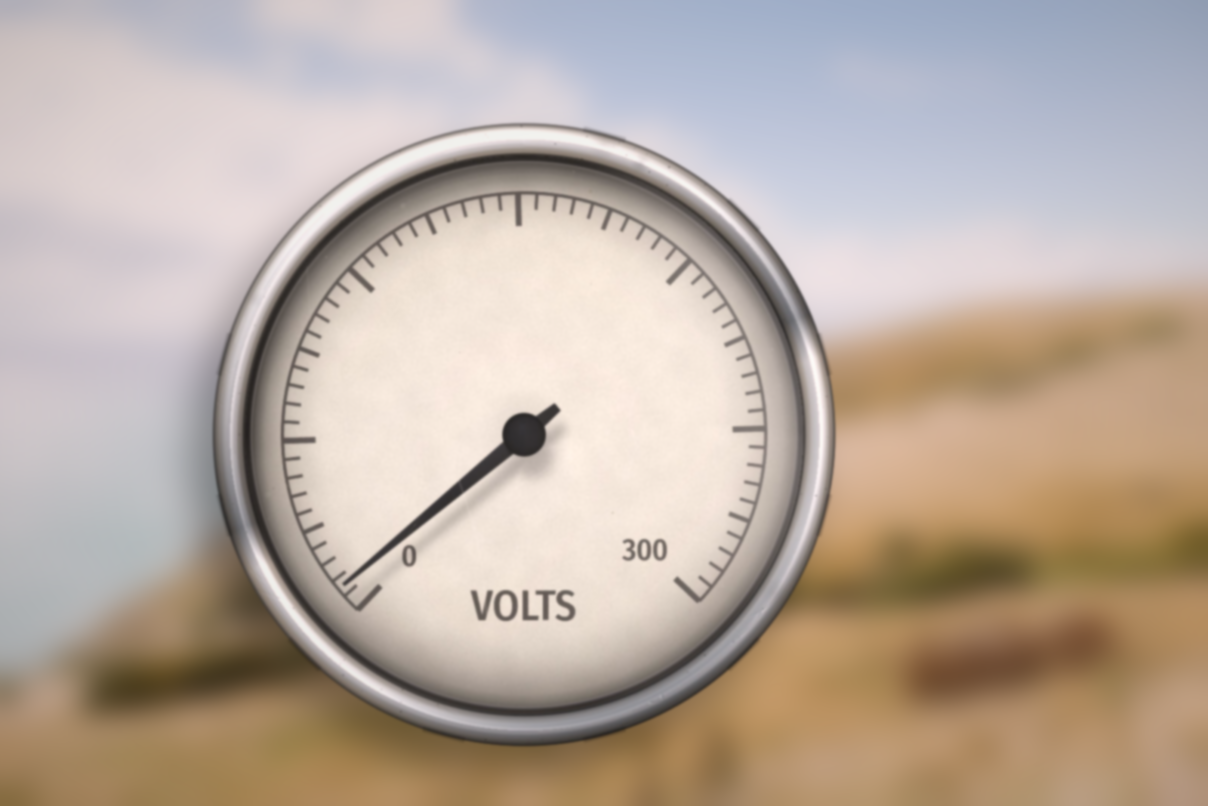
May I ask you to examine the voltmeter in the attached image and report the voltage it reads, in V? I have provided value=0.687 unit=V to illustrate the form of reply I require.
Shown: value=7.5 unit=V
